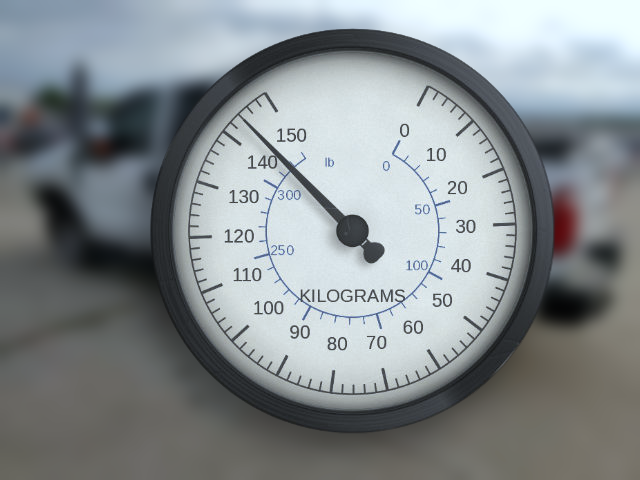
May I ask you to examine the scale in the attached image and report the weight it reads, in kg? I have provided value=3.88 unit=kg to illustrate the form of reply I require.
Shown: value=144 unit=kg
